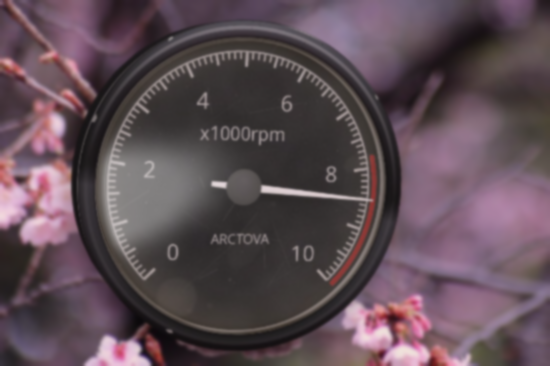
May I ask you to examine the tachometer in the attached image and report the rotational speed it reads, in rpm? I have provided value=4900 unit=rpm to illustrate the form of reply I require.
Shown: value=8500 unit=rpm
